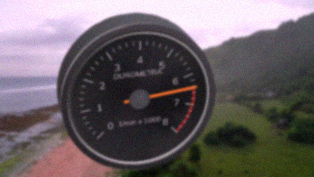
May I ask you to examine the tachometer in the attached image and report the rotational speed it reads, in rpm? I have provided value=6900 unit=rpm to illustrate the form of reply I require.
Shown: value=6400 unit=rpm
